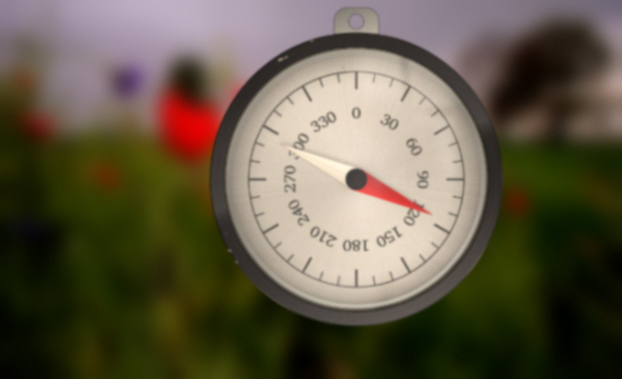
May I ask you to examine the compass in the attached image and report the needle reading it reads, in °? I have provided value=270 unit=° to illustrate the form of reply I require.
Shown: value=115 unit=°
